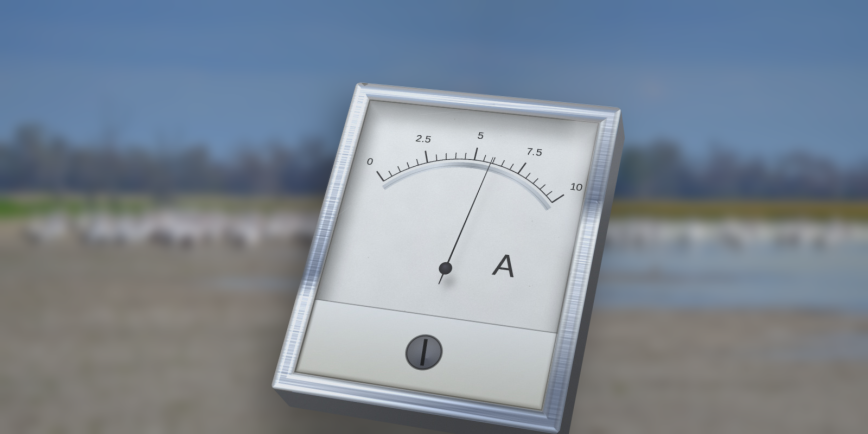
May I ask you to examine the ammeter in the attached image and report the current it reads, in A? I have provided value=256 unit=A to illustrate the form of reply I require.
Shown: value=6 unit=A
